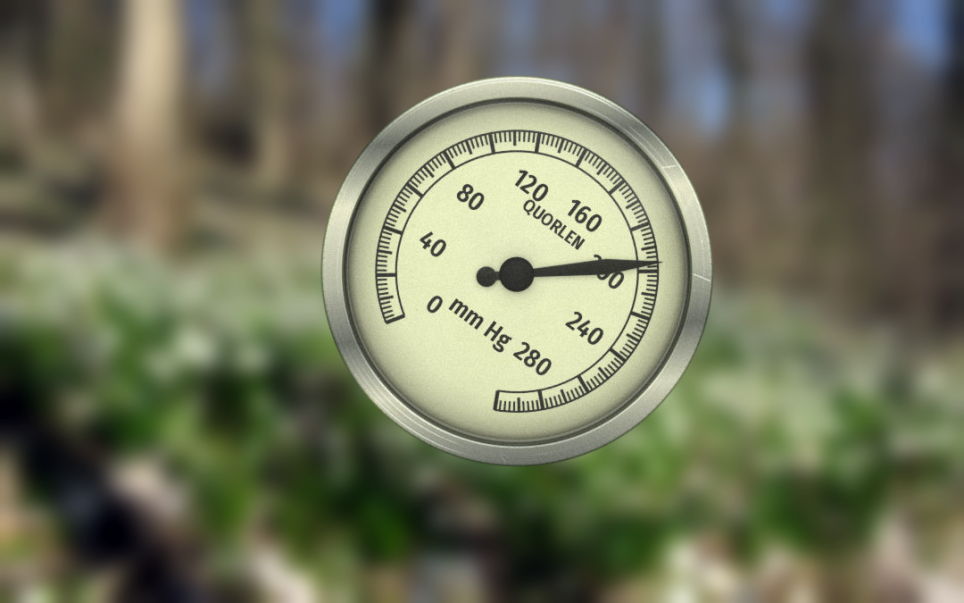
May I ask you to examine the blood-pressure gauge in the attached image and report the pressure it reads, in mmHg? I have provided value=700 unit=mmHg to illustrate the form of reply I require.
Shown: value=196 unit=mmHg
